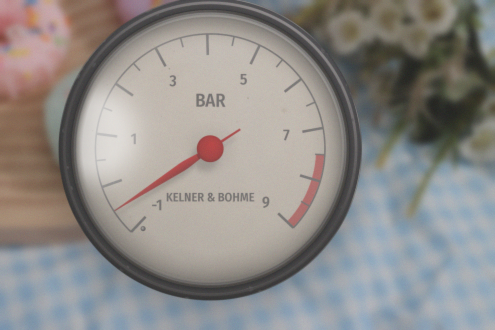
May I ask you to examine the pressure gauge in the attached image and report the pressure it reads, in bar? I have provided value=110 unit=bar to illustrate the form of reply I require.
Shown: value=-0.5 unit=bar
